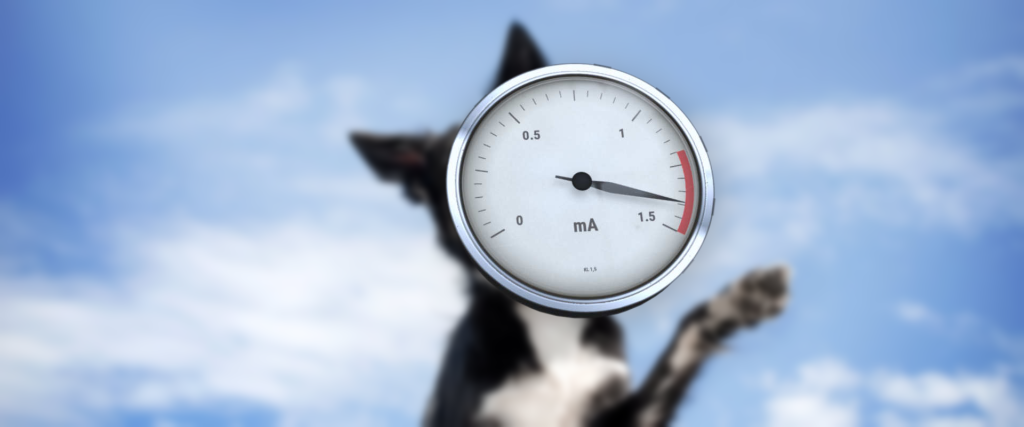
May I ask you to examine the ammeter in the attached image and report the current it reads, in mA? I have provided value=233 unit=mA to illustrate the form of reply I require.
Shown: value=1.4 unit=mA
